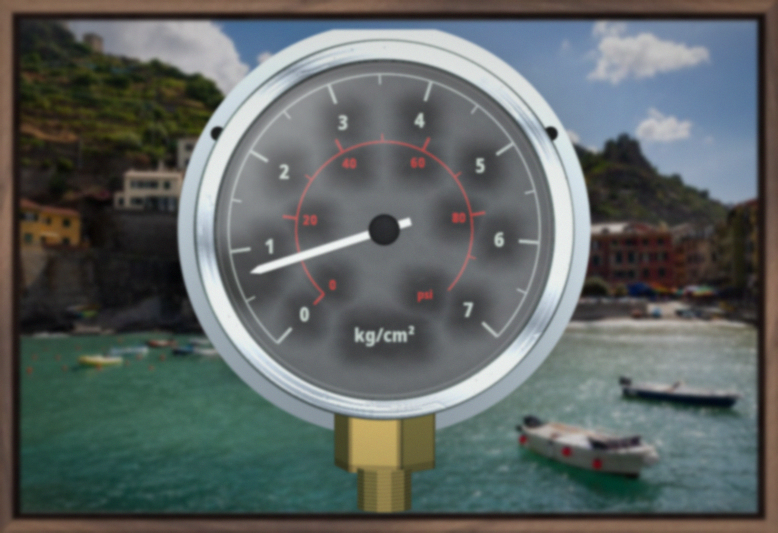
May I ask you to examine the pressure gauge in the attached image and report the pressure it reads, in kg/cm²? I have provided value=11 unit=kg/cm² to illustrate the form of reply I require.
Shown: value=0.75 unit=kg/cm²
